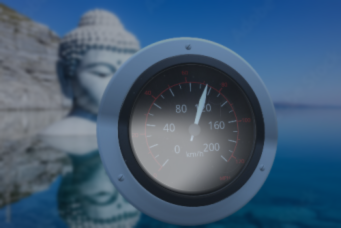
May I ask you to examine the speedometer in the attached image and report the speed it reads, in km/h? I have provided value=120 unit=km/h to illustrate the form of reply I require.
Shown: value=115 unit=km/h
